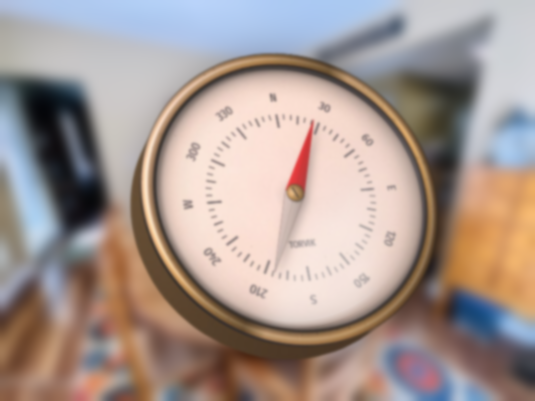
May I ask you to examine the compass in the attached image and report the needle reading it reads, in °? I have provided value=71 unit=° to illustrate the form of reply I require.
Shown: value=25 unit=°
